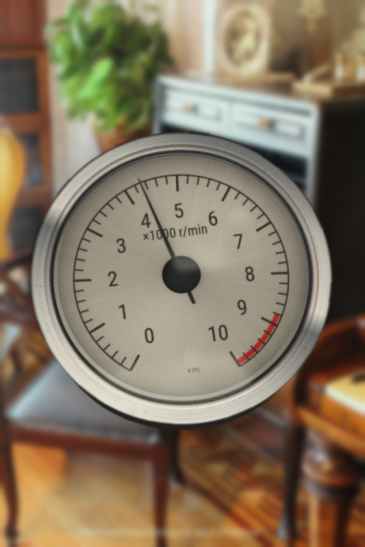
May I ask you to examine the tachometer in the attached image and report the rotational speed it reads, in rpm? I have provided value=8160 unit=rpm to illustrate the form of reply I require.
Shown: value=4300 unit=rpm
